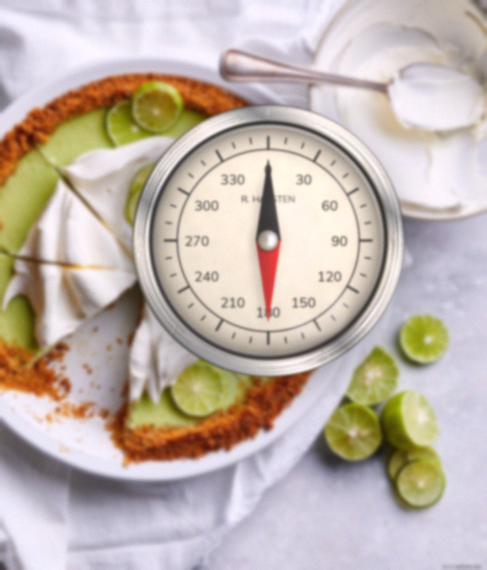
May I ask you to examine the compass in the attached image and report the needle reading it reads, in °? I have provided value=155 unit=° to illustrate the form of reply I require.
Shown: value=180 unit=°
